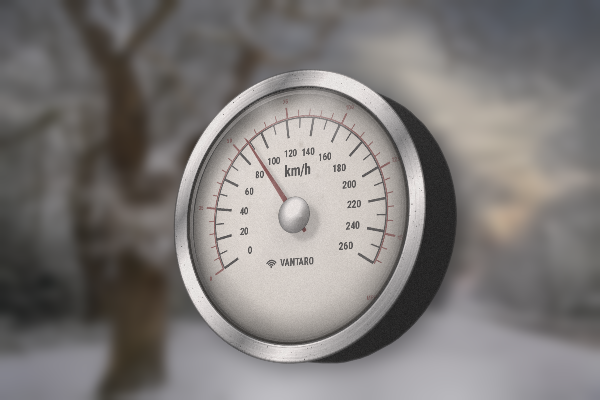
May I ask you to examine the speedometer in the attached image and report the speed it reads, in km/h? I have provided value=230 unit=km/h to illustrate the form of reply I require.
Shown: value=90 unit=km/h
